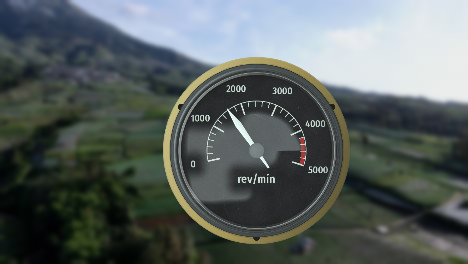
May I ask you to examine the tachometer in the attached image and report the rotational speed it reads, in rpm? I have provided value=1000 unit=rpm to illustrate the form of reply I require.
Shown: value=1600 unit=rpm
